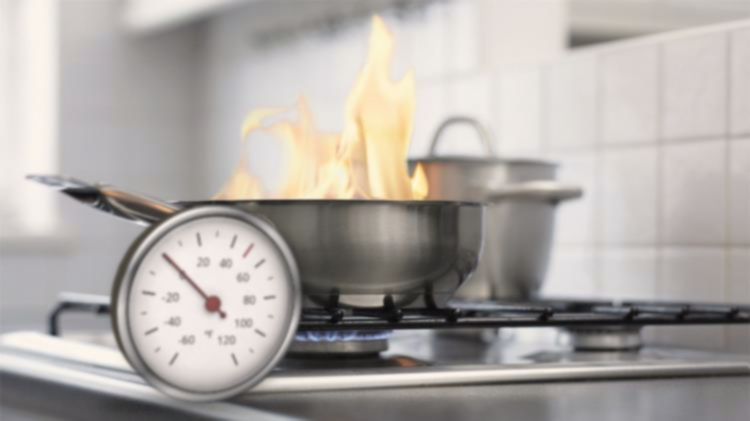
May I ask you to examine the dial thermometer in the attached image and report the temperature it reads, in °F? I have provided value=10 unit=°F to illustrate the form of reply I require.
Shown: value=0 unit=°F
